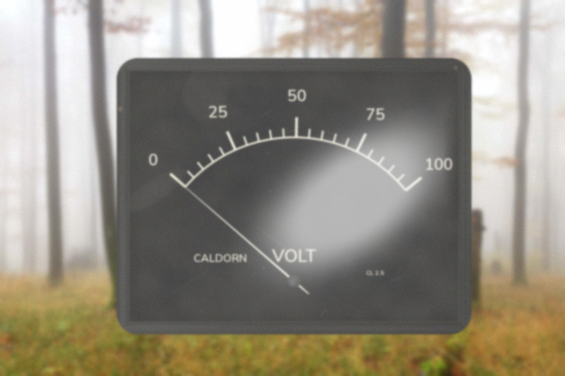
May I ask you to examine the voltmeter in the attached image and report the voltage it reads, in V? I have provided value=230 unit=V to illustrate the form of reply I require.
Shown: value=0 unit=V
